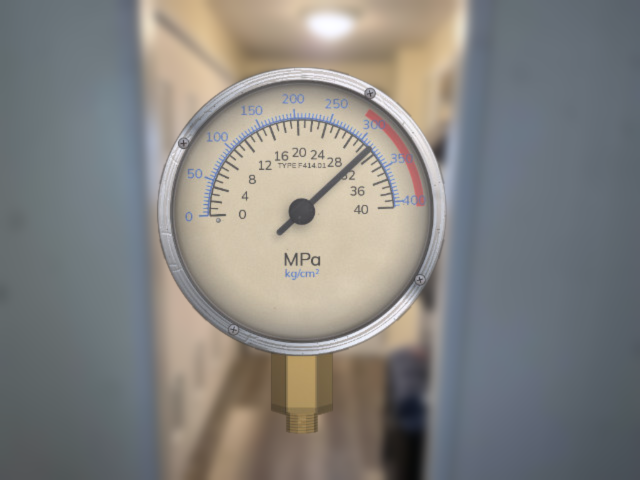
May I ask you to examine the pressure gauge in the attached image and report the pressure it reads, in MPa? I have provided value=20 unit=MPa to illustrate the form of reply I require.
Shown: value=31 unit=MPa
